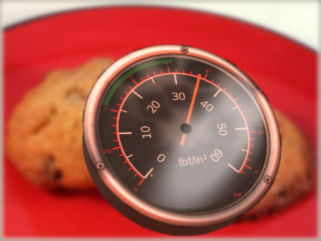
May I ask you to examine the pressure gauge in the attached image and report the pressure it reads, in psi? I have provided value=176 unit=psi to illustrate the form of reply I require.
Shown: value=35 unit=psi
